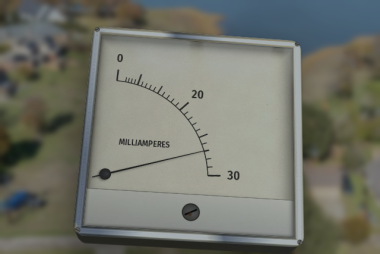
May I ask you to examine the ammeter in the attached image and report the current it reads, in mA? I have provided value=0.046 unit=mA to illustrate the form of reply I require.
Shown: value=27 unit=mA
